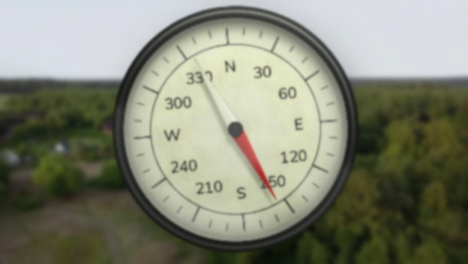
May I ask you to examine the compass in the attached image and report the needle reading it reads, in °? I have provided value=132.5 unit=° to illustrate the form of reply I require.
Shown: value=155 unit=°
